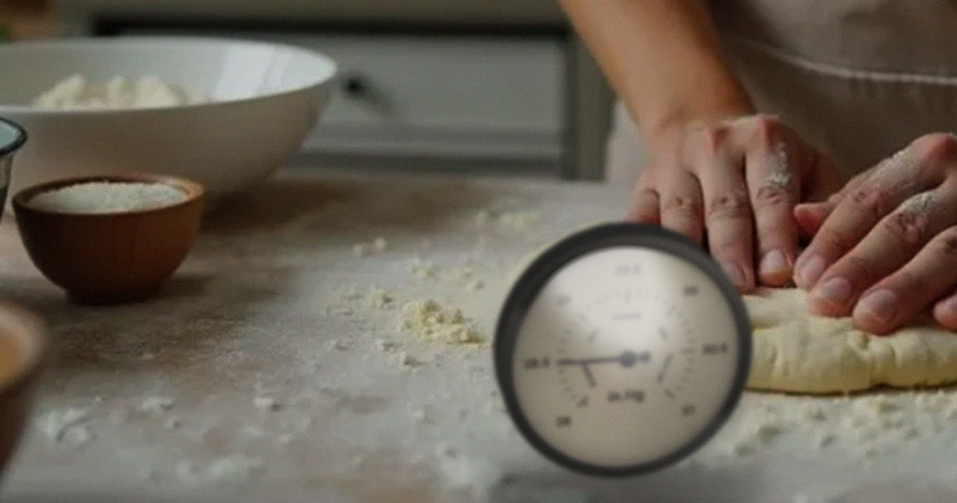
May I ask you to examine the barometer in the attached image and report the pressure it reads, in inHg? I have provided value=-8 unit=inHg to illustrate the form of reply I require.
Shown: value=28.5 unit=inHg
